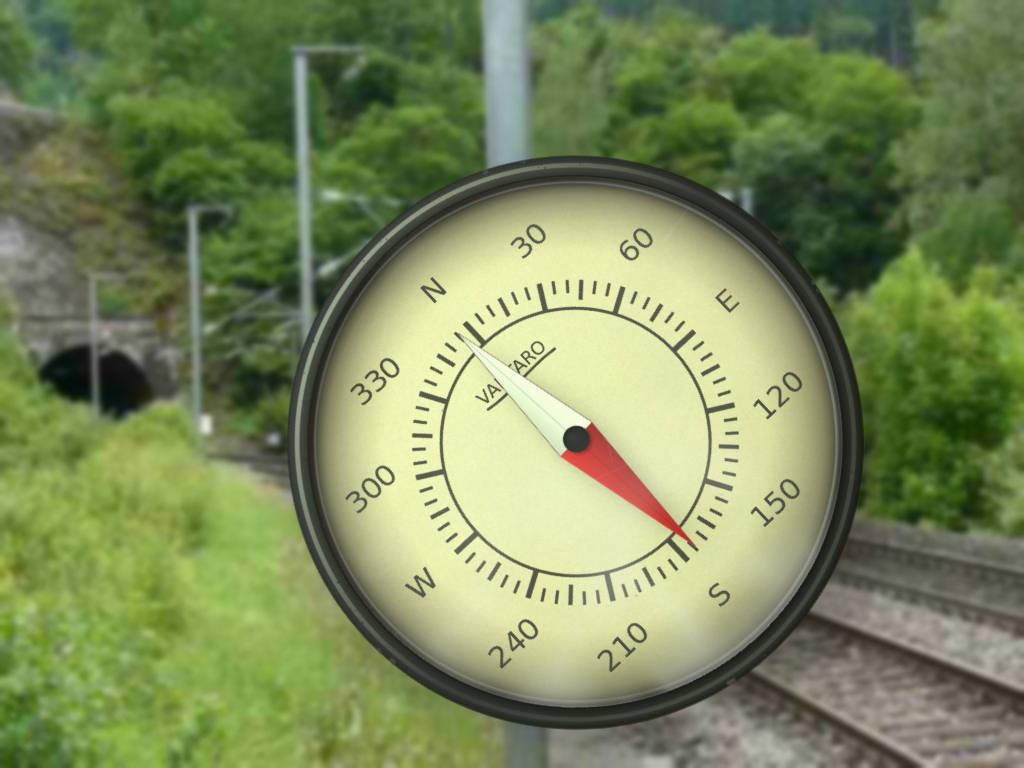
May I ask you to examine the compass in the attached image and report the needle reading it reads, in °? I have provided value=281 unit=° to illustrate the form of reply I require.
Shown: value=175 unit=°
